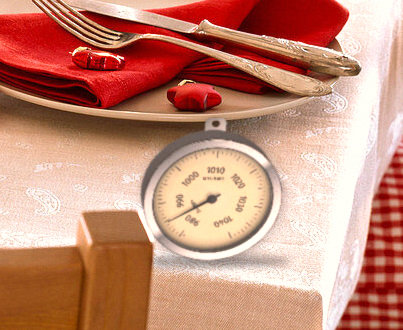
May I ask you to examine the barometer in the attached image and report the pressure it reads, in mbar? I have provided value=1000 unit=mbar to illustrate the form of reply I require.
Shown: value=985 unit=mbar
